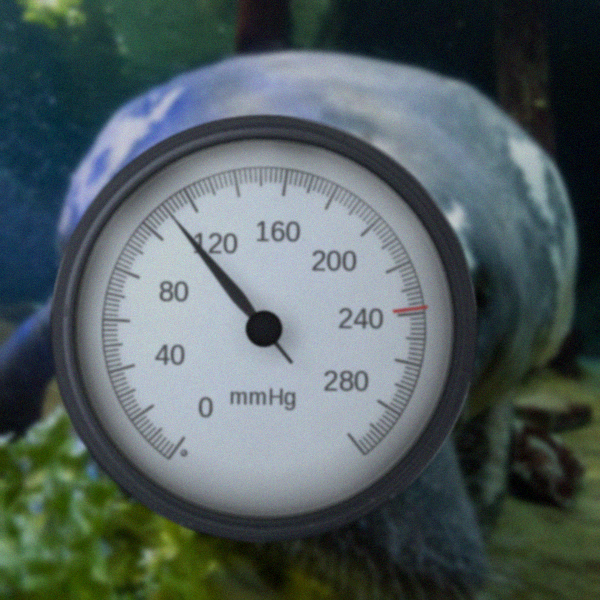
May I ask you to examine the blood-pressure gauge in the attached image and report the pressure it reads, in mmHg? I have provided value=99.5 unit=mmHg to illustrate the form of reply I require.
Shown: value=110 unit=mmHg
